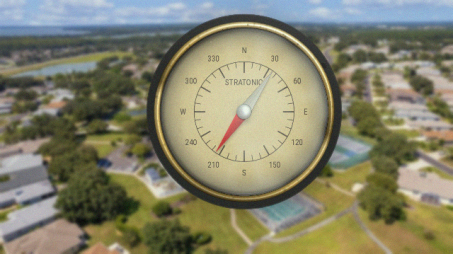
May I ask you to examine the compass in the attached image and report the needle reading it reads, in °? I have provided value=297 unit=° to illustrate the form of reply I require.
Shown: value=215 unit=°
